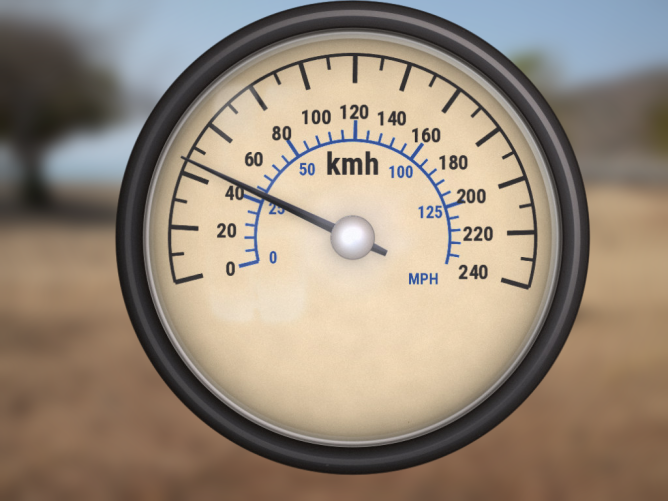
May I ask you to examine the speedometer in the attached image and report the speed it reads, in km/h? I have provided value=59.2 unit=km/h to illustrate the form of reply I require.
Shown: value=45 unit=km/h
